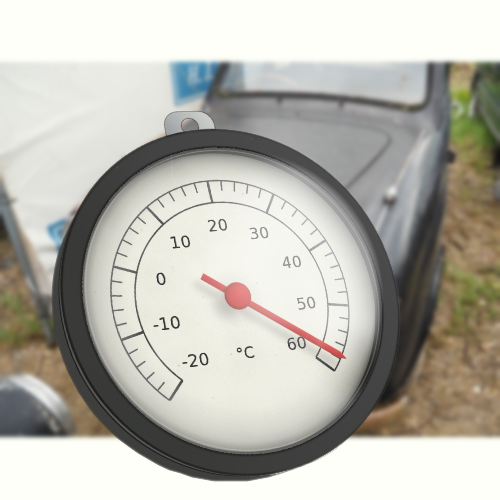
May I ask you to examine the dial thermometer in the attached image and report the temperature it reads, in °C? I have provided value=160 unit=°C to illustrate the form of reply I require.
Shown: value=58 unit=°C
